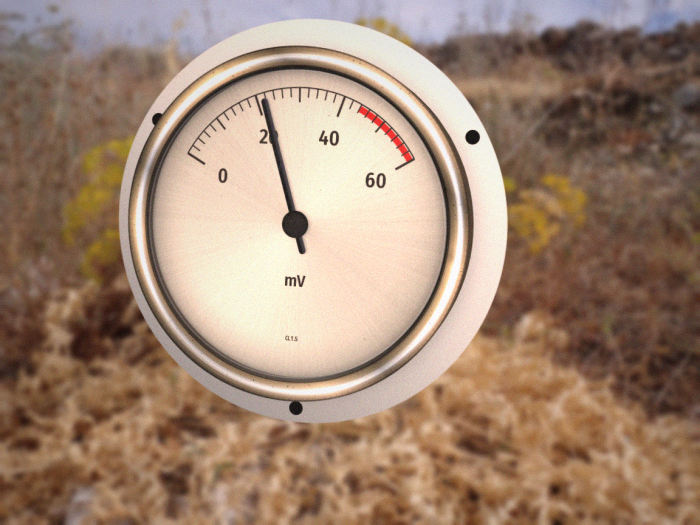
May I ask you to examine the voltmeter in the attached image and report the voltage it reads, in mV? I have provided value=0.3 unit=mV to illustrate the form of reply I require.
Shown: value=22 unit=mV
